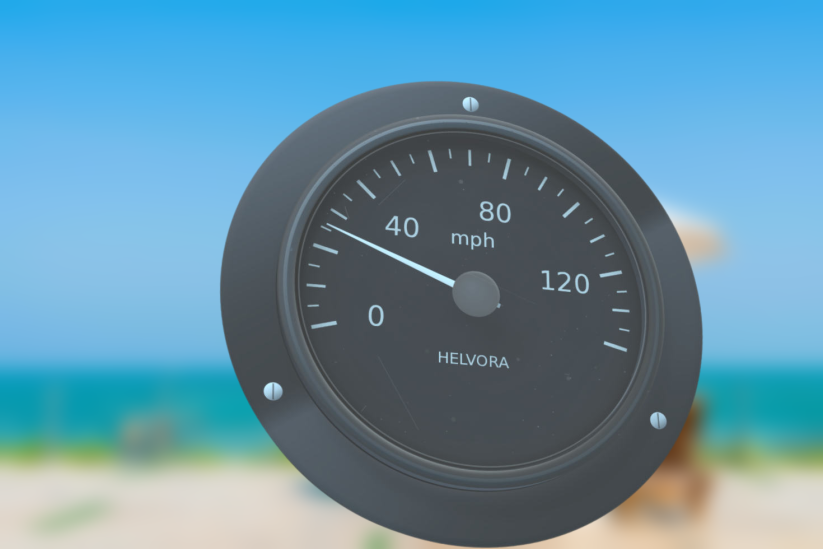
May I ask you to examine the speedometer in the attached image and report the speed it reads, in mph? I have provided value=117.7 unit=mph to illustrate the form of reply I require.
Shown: value=25 unit=mph
